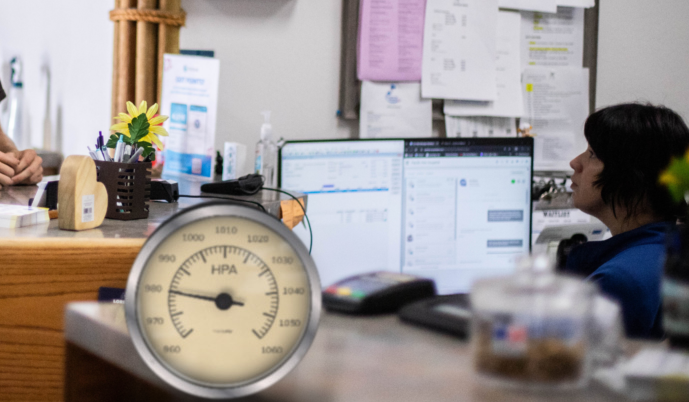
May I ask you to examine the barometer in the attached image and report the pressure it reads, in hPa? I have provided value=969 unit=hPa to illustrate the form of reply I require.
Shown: value=980 unit=hPa
